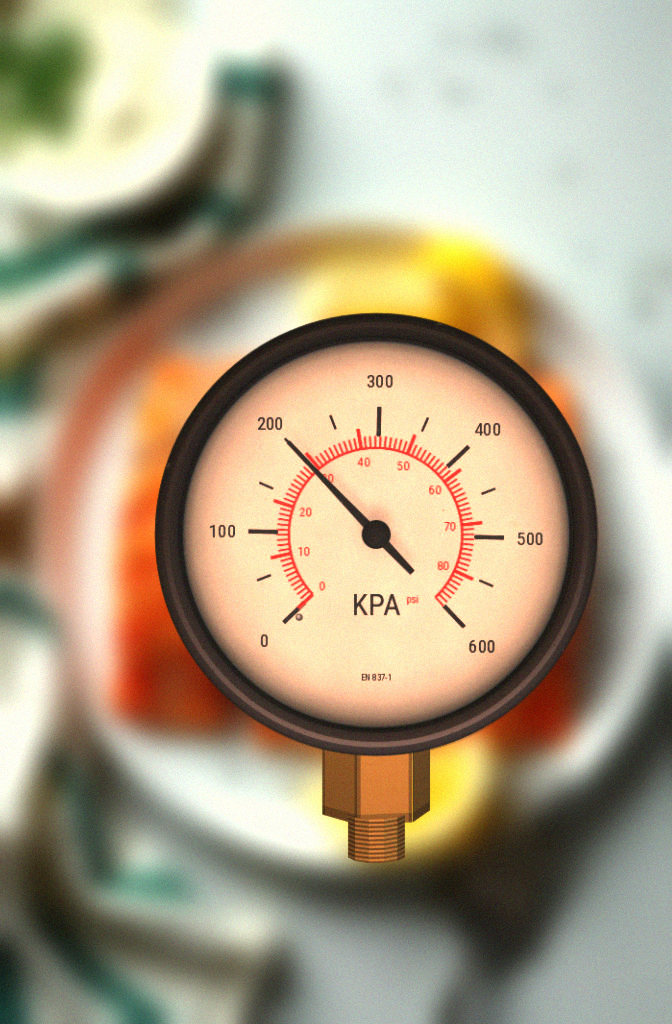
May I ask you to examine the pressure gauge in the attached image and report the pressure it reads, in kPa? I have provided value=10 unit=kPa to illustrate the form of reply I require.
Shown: value=200 unit=kPa
